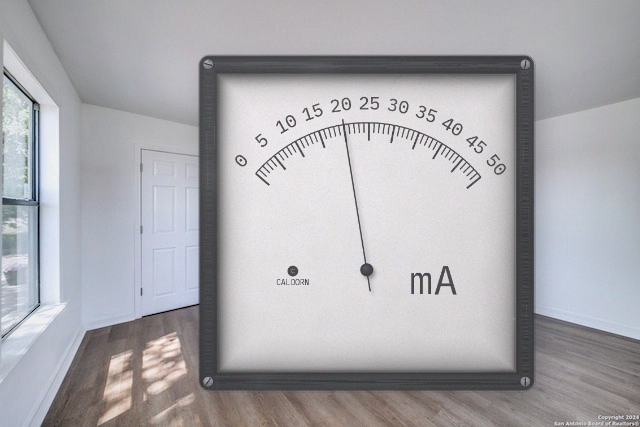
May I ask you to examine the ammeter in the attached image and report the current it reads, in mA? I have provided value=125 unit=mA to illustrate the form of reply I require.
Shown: value=20 unit=mA
